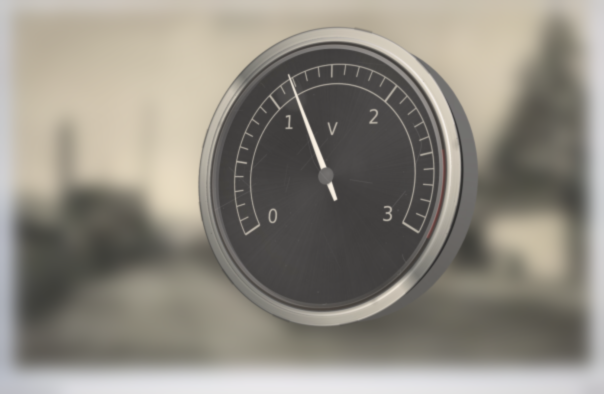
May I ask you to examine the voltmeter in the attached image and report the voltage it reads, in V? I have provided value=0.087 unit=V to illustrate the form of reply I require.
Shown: value=1.2 unit=V
